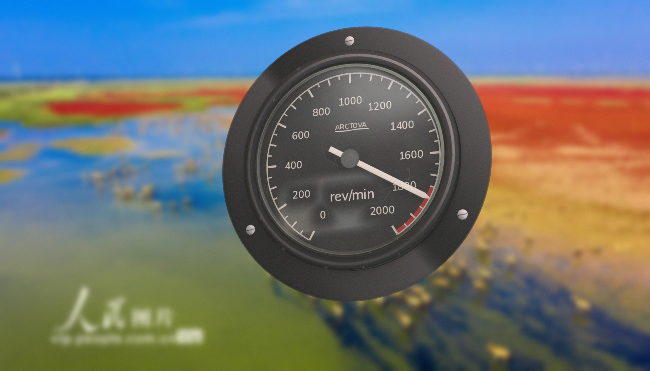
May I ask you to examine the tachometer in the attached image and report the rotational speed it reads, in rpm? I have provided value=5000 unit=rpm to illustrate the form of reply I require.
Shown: value=1800 unit=rpm
